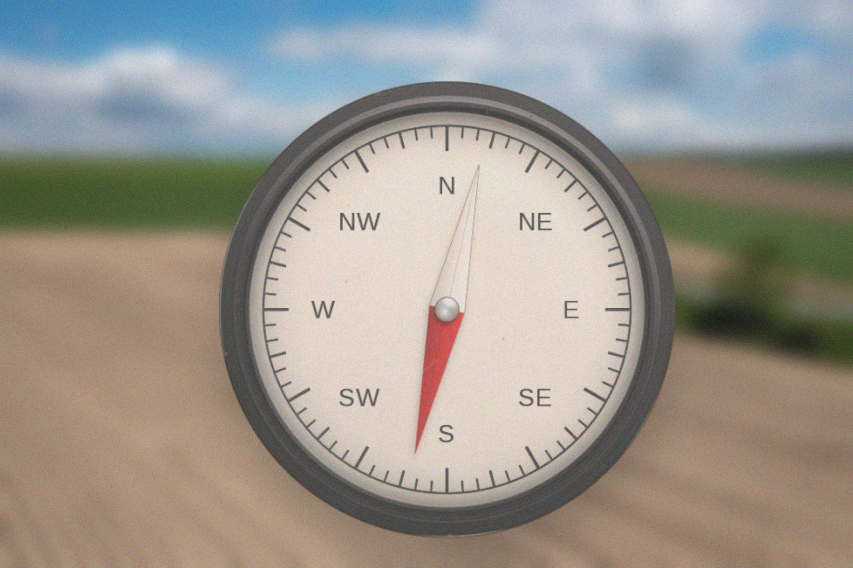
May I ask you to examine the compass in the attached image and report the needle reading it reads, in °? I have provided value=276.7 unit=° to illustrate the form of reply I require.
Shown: value=192.5 unit=°
